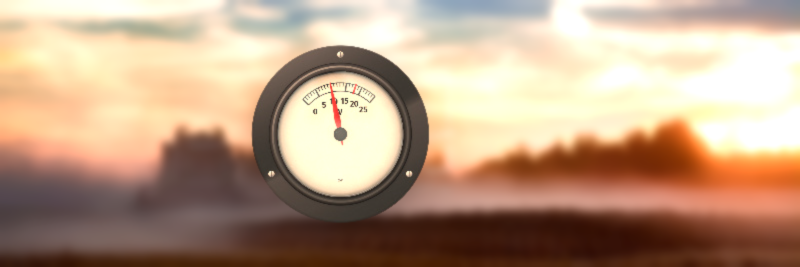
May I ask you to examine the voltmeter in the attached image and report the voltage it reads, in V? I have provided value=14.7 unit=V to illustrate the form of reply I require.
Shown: value=10 unit=V
